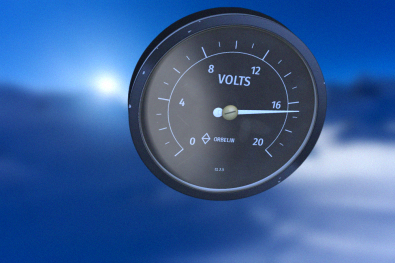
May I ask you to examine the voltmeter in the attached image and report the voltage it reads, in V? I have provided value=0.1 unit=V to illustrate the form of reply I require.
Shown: value=16.5 unit=V
